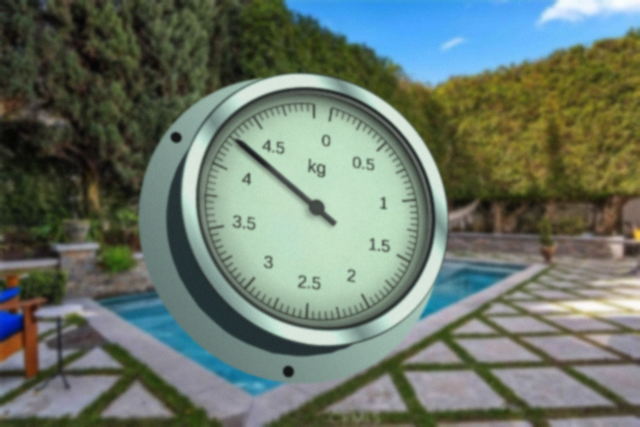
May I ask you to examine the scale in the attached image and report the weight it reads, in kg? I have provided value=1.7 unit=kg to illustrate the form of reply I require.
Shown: value=4.25 unit=kg
